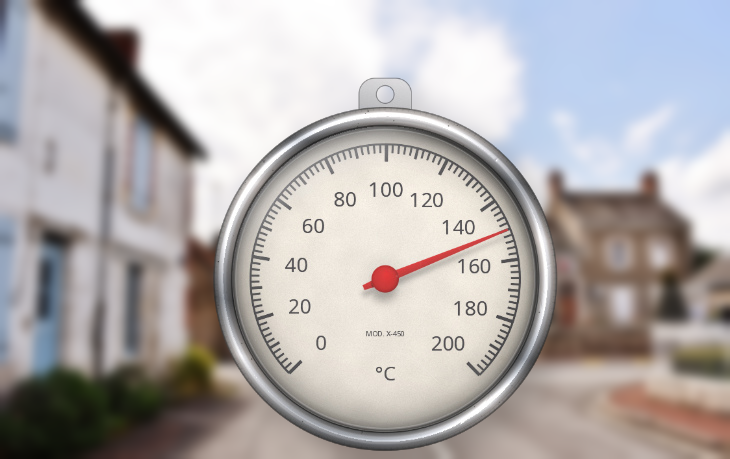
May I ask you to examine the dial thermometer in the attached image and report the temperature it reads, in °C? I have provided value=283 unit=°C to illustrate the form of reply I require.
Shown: value=150 unit=°C
